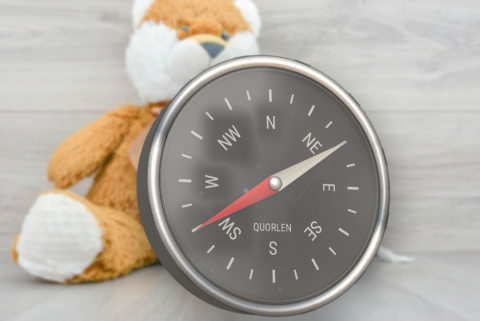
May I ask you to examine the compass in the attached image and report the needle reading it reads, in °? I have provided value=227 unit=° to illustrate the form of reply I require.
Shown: value=240 unit=°
